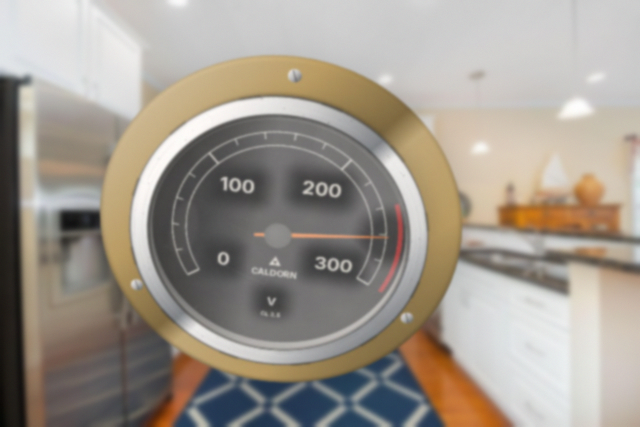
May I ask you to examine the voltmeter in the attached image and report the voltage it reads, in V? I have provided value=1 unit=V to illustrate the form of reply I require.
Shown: value=260 unit=V
